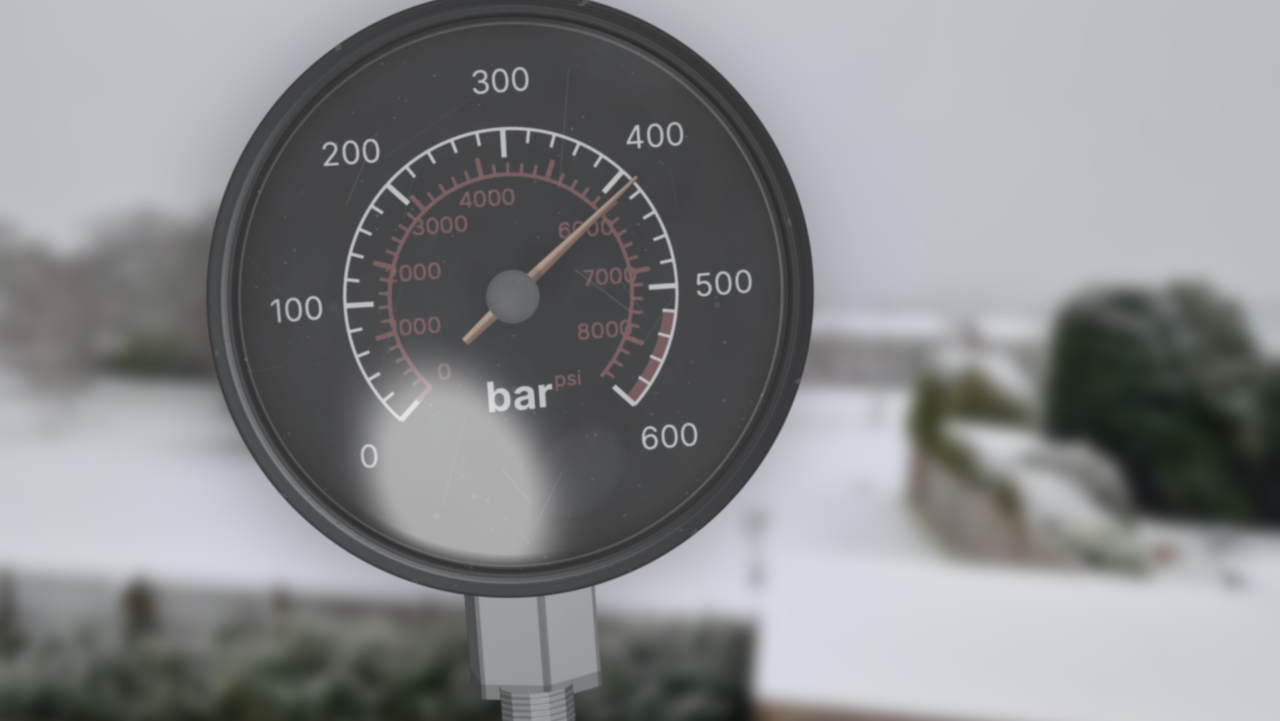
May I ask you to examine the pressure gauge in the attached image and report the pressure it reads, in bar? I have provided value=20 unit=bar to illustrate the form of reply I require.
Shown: value=410 unit=bar
